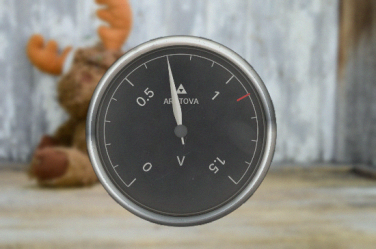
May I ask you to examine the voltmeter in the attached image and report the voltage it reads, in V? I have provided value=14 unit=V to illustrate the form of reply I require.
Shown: value=0.7 unit=V
